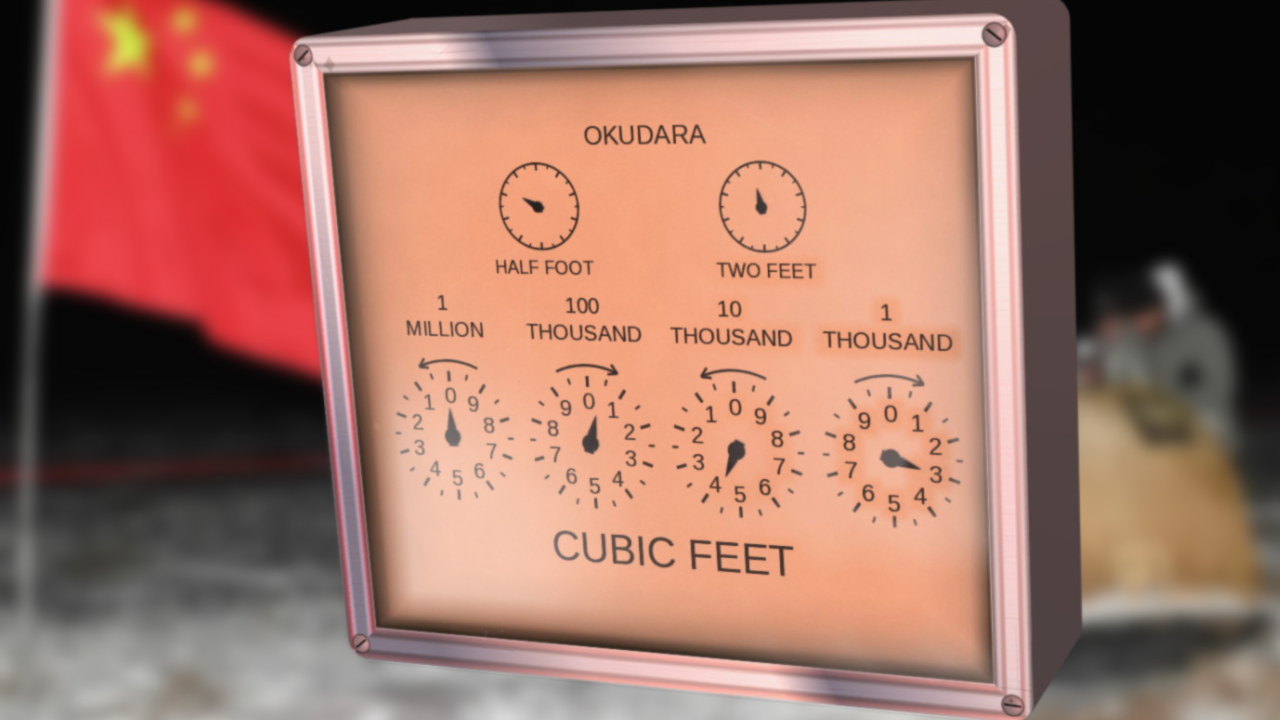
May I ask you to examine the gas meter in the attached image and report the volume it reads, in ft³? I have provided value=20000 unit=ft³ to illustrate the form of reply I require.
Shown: value=4300 unit=ft³
